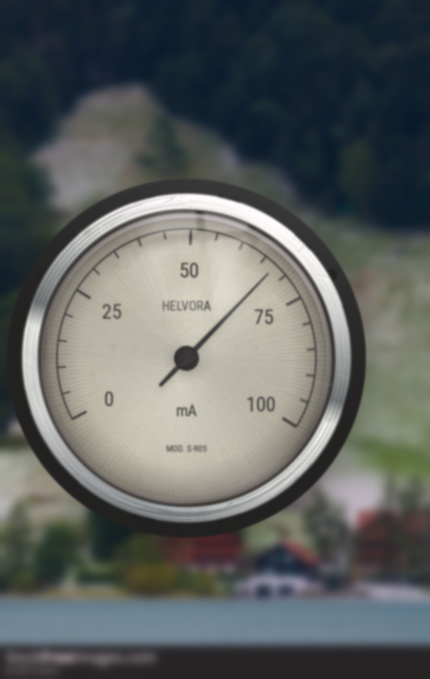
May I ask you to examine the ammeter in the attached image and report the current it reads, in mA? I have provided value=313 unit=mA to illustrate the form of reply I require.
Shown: value=67.5 unit=mA
